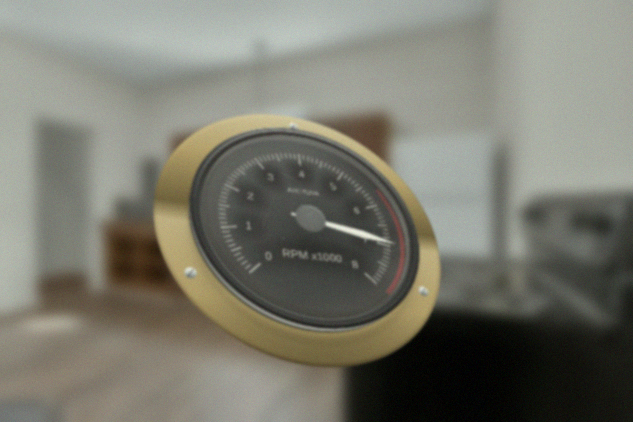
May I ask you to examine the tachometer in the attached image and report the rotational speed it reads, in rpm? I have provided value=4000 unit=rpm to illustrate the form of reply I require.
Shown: value=7000 unit=rpm
